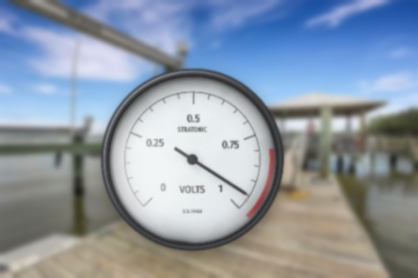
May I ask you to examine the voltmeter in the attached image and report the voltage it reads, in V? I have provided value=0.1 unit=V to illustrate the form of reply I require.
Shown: value=0.95 unit=V
